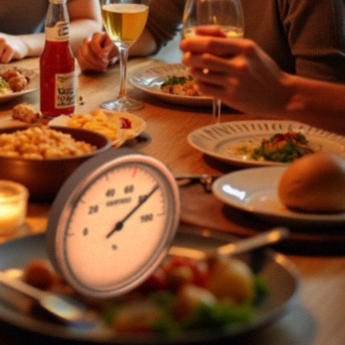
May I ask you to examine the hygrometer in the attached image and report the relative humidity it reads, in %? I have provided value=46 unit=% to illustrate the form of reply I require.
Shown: value=80 unit=%
